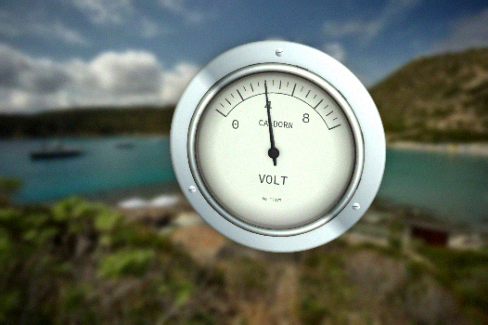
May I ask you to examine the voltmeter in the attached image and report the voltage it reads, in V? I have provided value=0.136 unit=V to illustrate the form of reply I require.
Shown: value=4 unit=V
